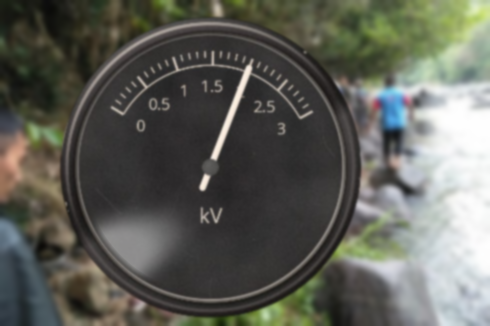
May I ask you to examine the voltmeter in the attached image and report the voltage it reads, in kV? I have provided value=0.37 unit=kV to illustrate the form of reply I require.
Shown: value=2 unit=kV
